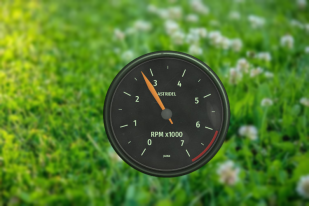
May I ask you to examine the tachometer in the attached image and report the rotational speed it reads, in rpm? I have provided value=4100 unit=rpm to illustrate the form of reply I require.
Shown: value=2750 unit=rpm
